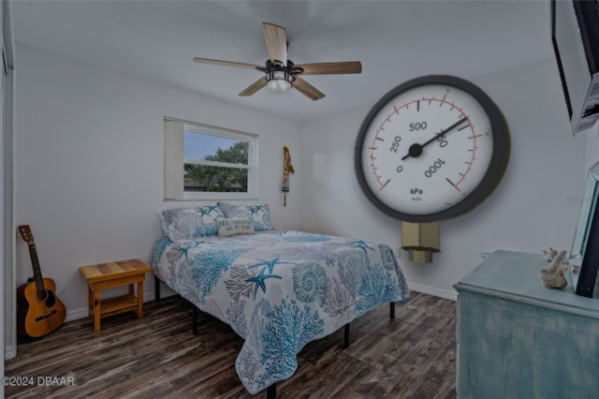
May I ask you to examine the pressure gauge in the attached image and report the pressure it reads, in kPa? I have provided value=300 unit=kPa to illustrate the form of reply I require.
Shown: value=725 unit=kPa
